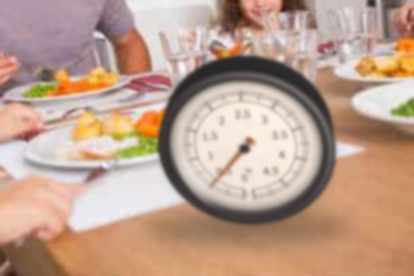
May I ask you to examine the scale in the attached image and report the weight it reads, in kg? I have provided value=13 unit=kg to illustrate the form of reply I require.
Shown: value=0.5 unit=kg
